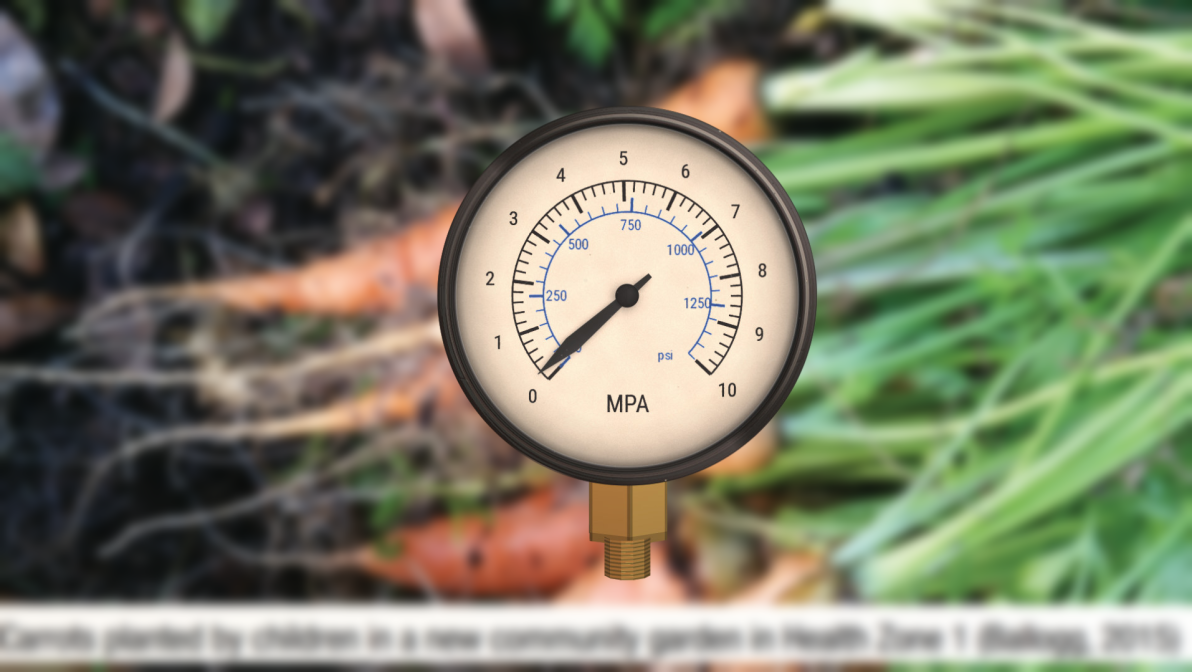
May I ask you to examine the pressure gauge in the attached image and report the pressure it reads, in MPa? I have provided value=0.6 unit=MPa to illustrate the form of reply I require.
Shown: value=0.2 unit=MPa
